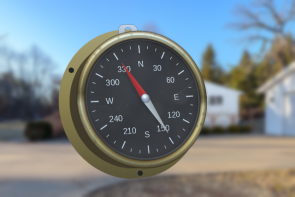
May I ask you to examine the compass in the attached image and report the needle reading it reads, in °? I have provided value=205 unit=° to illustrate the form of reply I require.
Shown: value=330 unit=°
